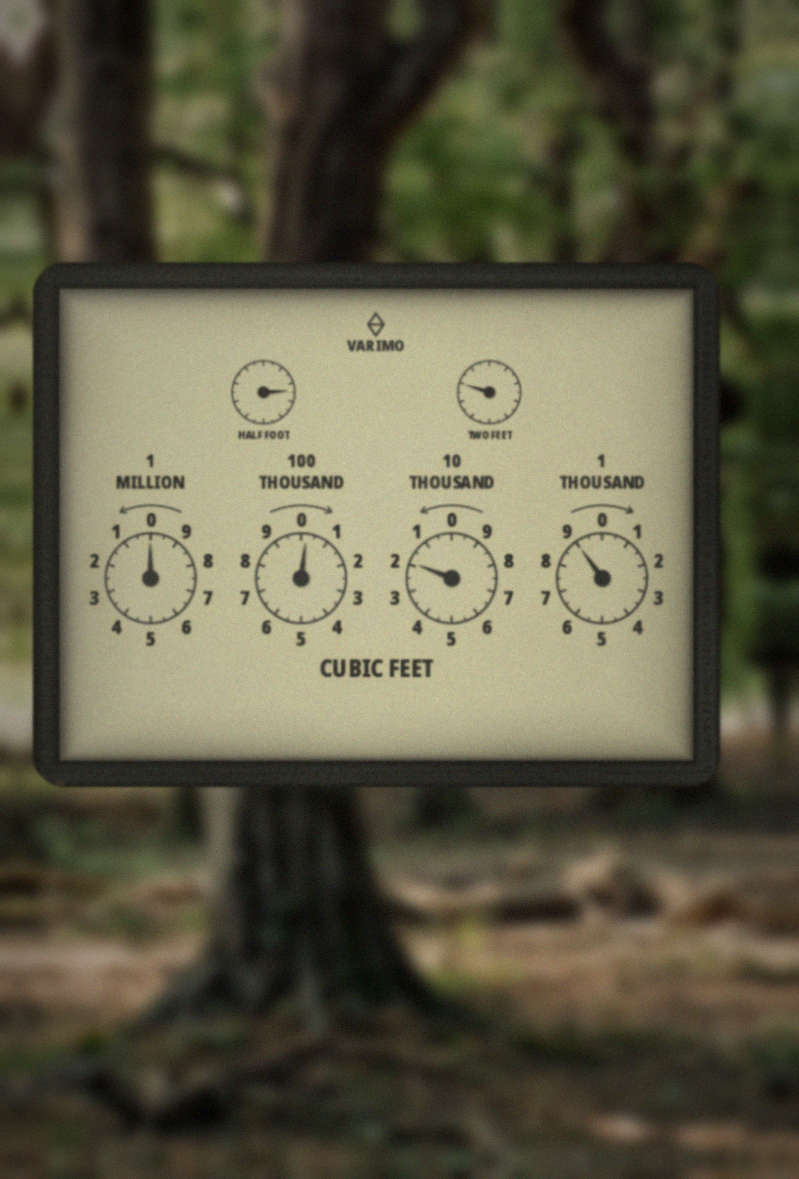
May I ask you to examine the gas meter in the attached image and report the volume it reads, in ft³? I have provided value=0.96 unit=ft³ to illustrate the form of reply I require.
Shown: value=1900 unit=ft³
